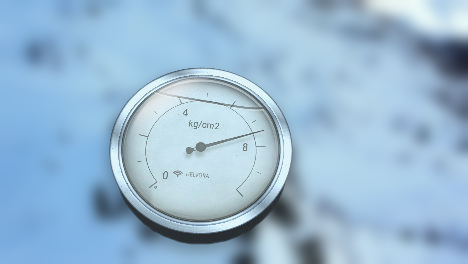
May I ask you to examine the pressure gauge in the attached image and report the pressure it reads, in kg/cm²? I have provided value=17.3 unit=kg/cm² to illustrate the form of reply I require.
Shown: value=7.5 unit=kg/cm²
